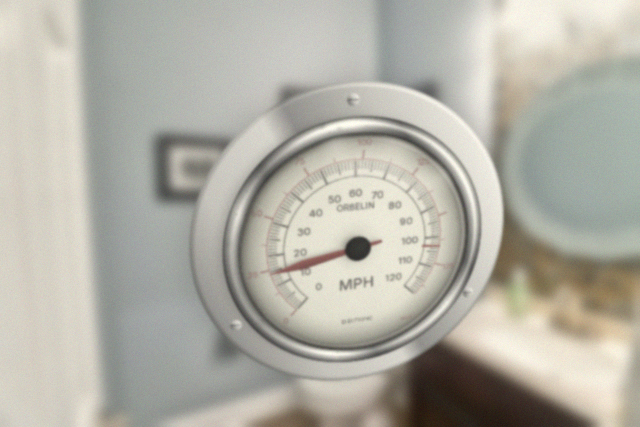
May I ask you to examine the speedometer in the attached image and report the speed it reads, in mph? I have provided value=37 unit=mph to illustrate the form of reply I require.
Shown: value=15 unit=mph
